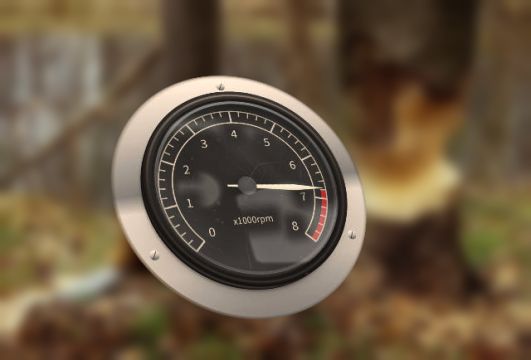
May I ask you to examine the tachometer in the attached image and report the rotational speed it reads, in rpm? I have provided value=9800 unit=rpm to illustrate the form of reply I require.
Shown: value=6800 unit=rpm
